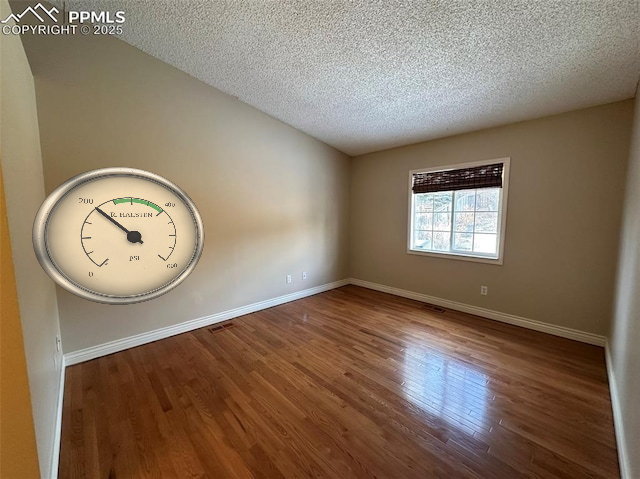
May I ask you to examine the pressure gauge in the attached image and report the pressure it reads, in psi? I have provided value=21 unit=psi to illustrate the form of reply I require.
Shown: value=200 unit=psi
